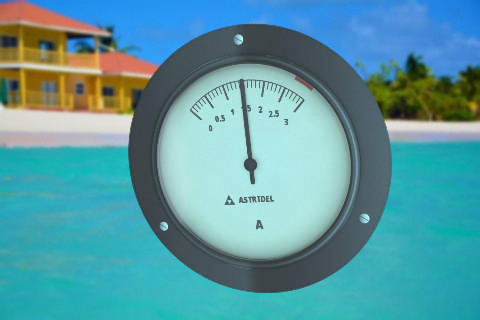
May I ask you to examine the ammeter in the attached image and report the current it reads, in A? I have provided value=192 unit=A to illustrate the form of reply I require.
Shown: value=1.5 unit=A
